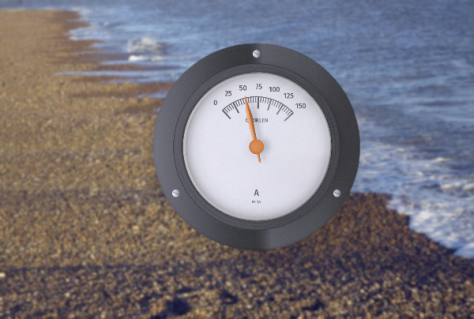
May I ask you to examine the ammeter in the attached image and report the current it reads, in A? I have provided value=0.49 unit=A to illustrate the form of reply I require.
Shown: value=50 unit=A
